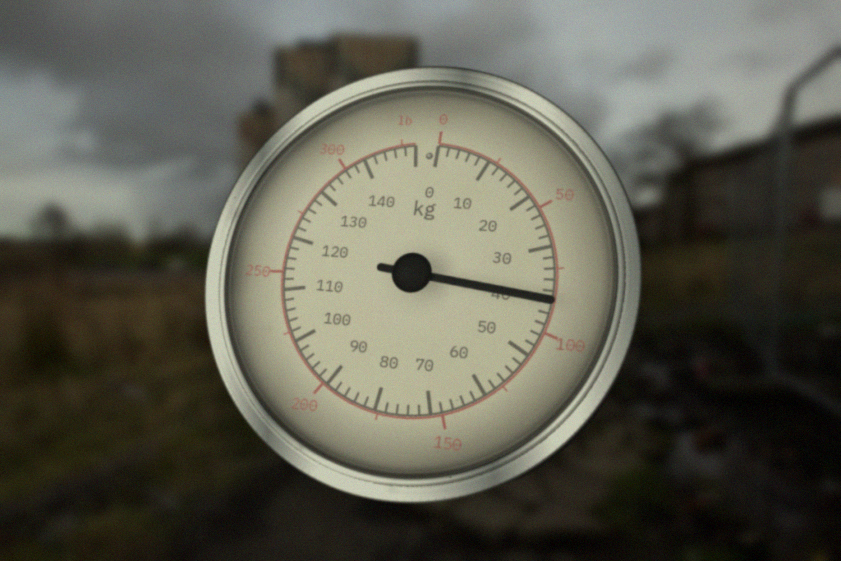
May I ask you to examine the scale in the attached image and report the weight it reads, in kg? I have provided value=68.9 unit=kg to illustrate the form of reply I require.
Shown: value=40 unit=kg
